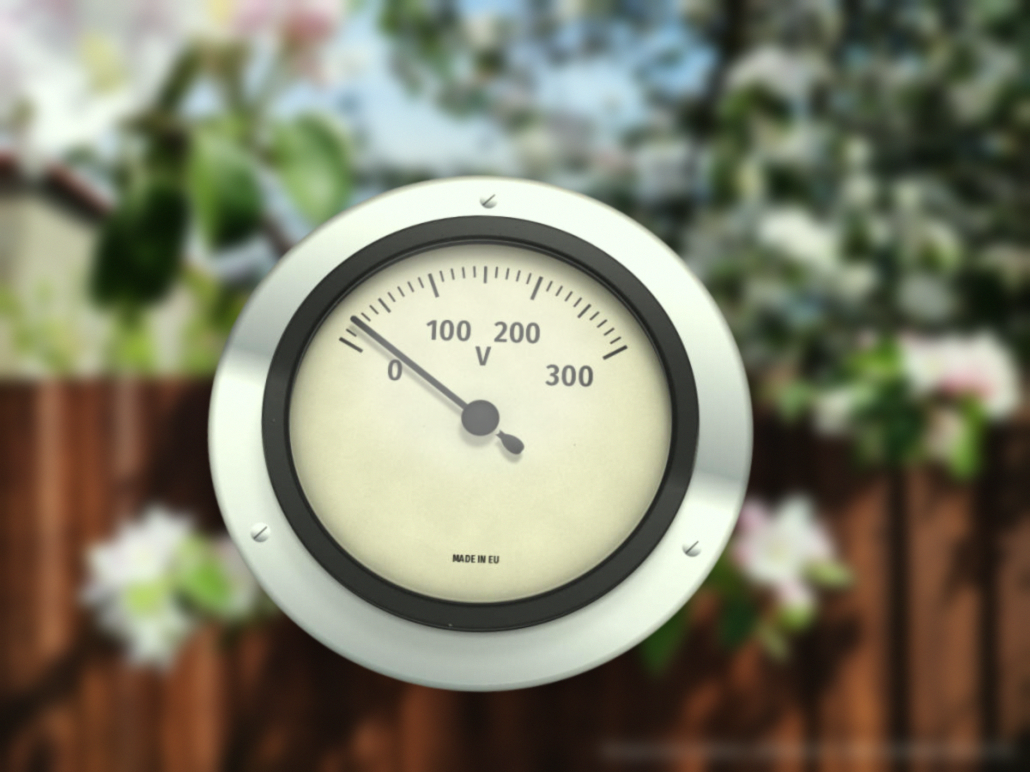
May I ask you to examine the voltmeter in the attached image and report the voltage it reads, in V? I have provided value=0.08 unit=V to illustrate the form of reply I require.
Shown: value=20 unit=V
